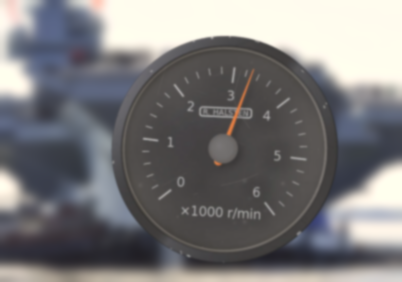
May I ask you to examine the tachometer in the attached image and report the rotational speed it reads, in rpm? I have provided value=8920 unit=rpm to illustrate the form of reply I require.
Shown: value=3300 unit=rpm
